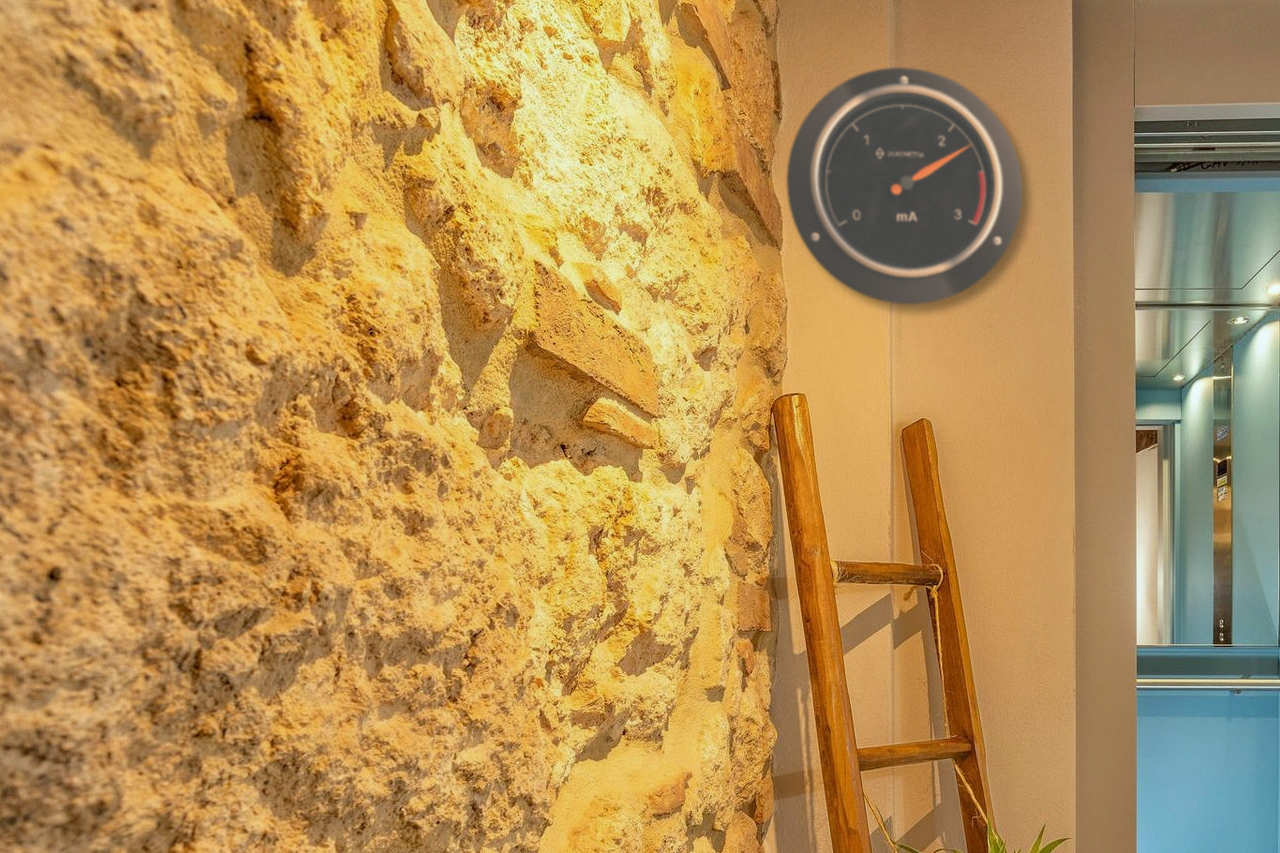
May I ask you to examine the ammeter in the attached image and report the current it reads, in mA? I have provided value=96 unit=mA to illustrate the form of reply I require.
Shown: value=2.25 unit=mA
